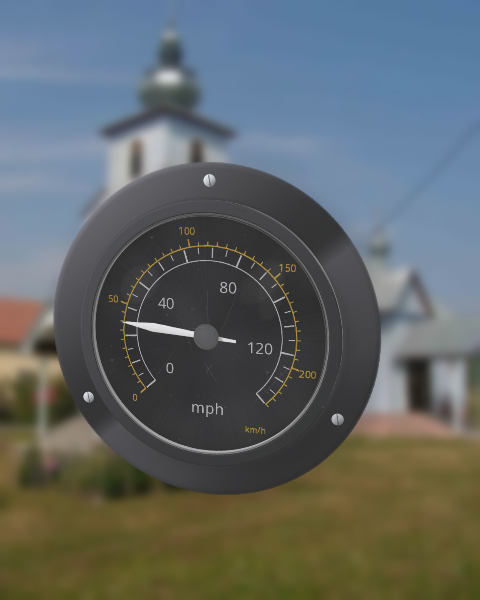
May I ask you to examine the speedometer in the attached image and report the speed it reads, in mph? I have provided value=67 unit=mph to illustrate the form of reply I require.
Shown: value=25 unit=mph
